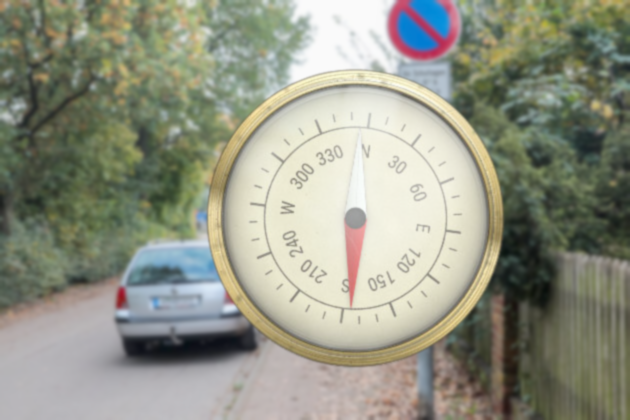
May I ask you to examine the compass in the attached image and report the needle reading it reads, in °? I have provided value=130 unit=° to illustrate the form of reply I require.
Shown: value=175 unit=°
